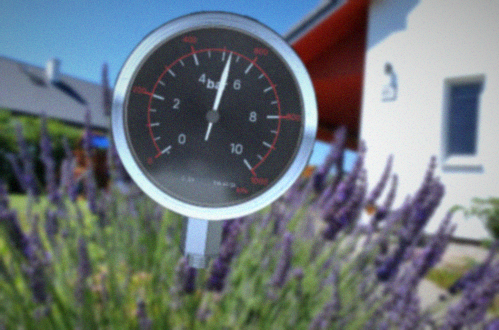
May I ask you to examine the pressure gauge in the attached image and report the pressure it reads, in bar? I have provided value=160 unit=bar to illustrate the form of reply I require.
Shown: value=5.25 unit=bar
